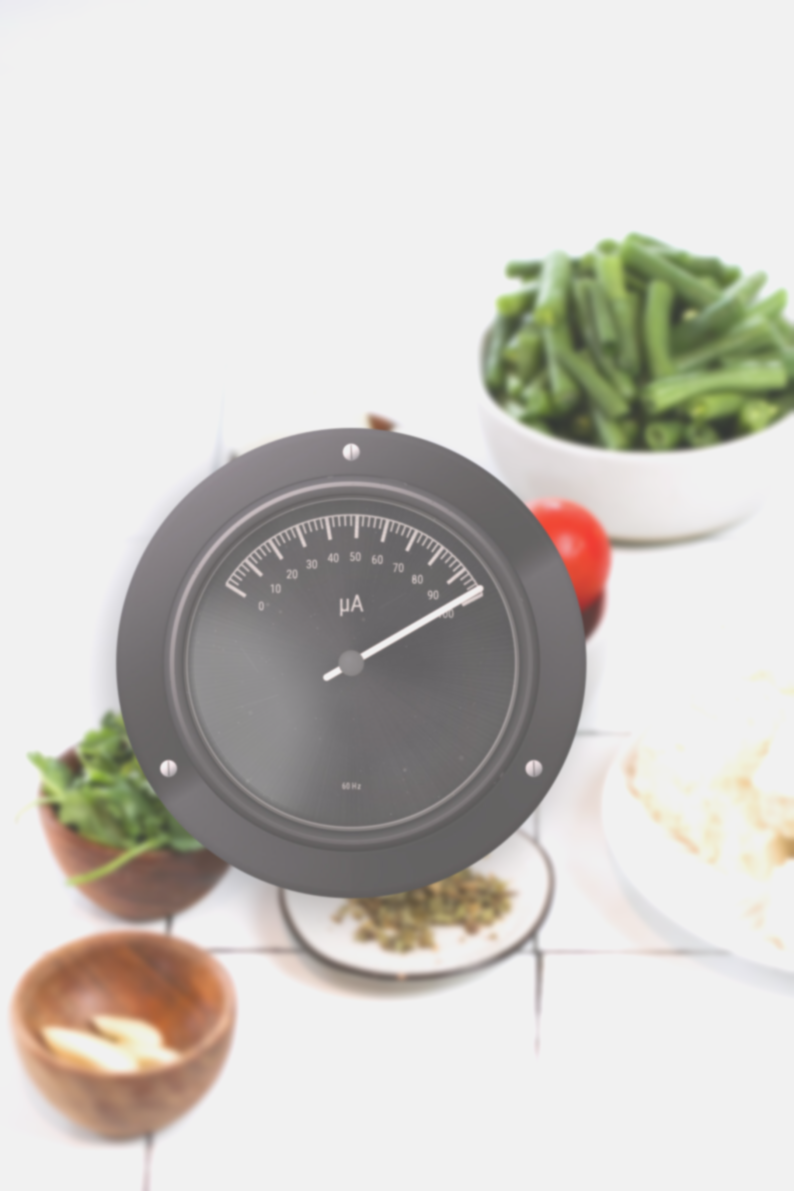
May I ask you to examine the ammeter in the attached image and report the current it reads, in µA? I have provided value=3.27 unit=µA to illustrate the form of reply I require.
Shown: value=98 unit=µA
